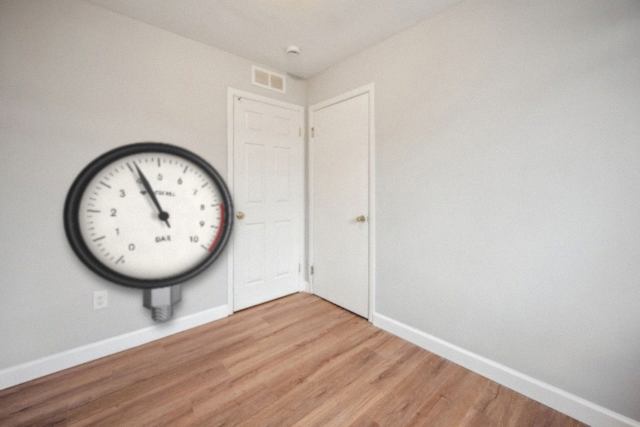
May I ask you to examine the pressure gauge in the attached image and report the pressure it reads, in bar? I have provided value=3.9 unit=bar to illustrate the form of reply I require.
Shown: value=4.2 unit=bar
